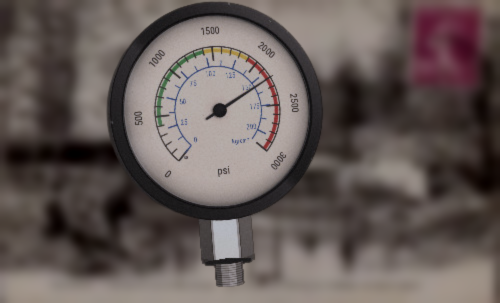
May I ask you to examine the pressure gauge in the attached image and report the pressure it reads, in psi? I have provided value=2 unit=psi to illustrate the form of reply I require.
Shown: value=2200 unit=psi
